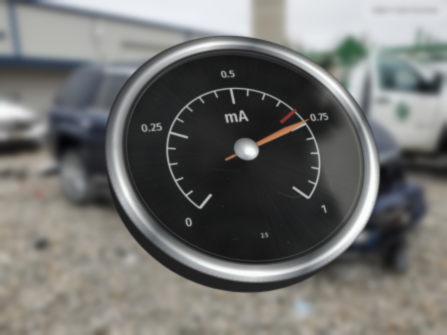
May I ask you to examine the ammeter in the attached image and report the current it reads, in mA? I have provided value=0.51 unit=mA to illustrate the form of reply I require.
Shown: value=0.75 unit=mA
